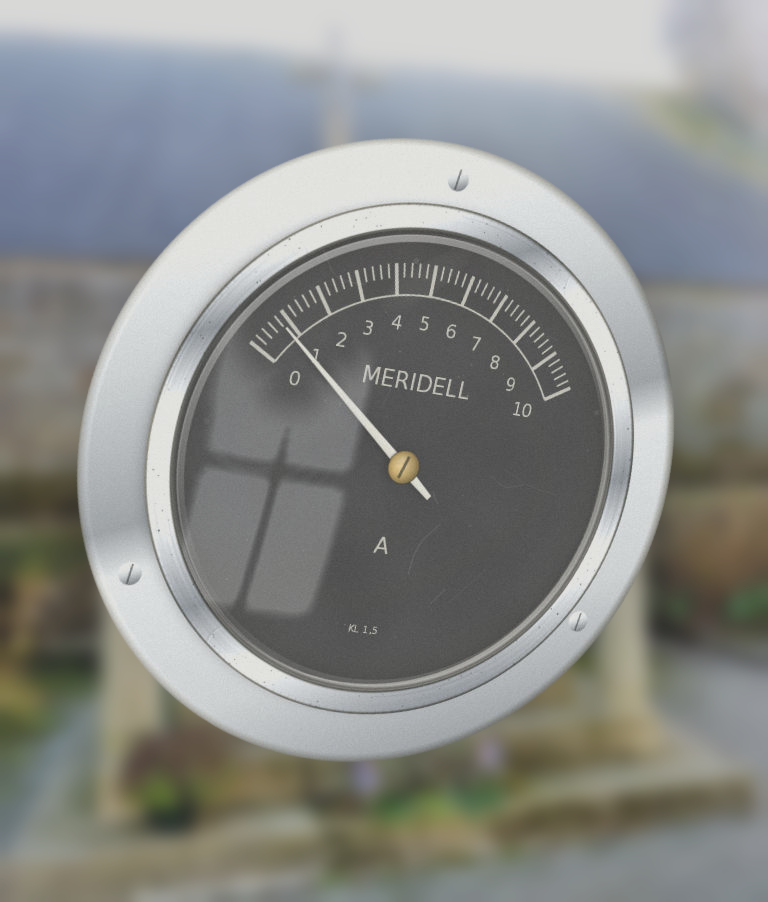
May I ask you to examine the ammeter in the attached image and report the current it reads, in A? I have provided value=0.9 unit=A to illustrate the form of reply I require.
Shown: value=0.8 unit=A
